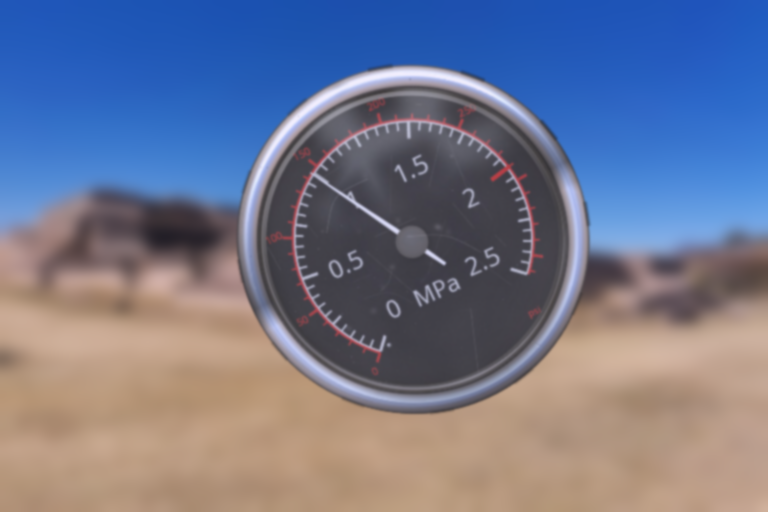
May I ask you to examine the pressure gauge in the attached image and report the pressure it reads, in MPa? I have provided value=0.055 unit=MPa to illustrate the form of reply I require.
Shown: value=1 unit=MPa
